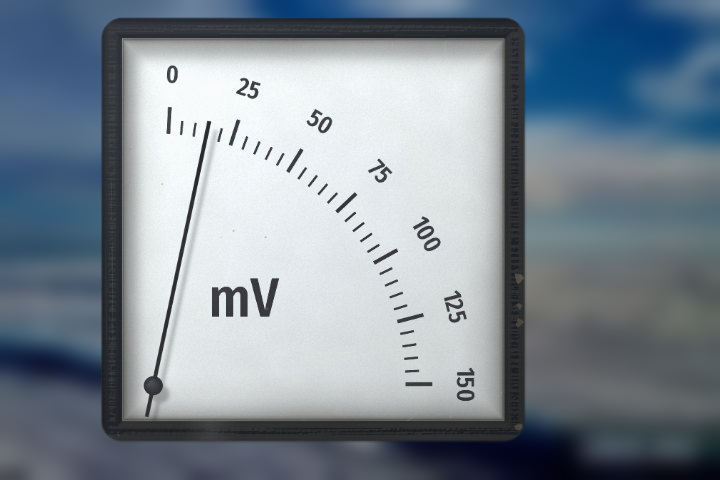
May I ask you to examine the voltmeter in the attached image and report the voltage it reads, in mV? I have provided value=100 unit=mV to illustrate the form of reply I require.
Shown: value=15 unit=mV
